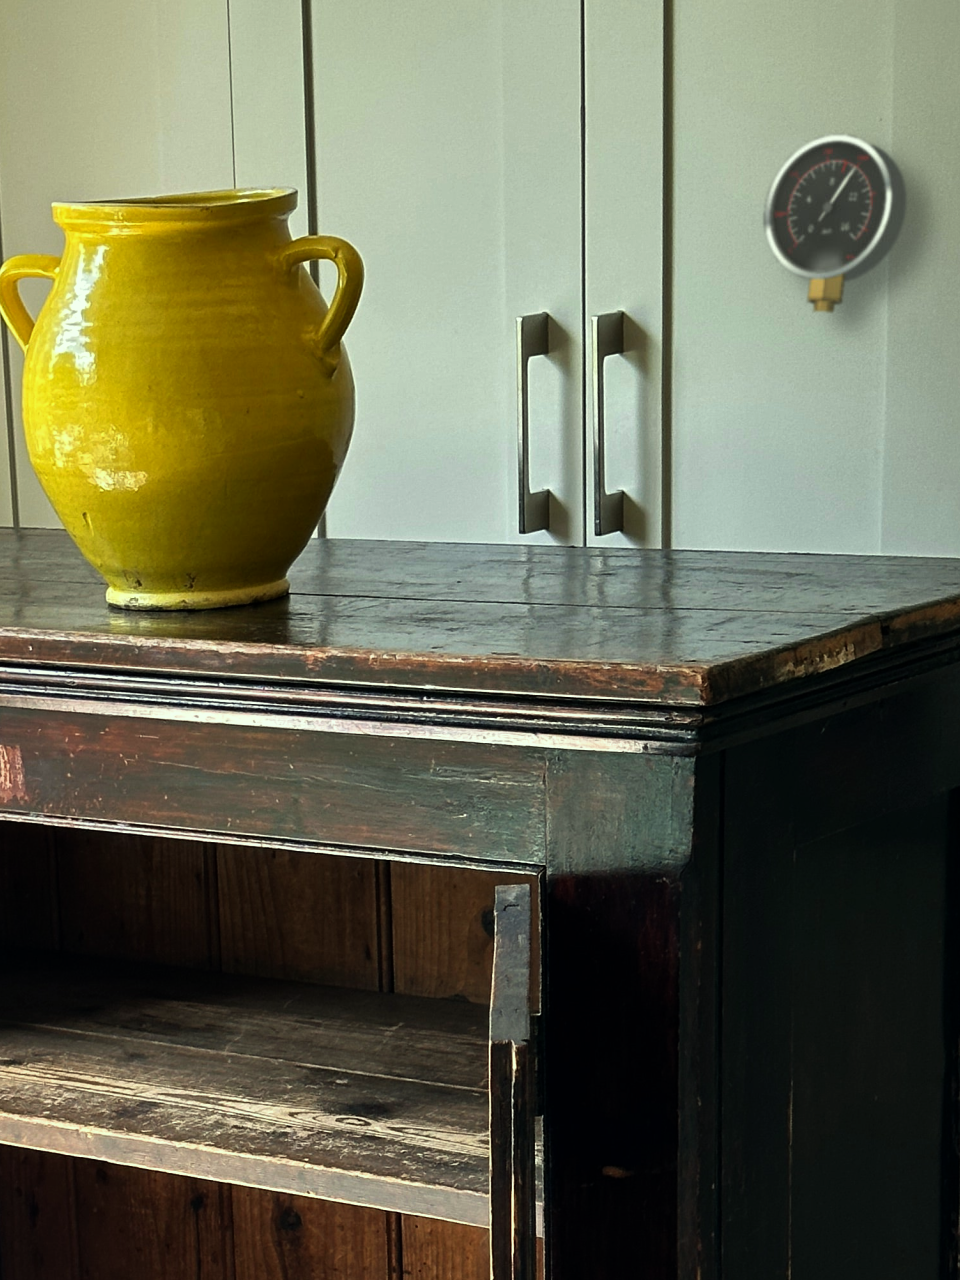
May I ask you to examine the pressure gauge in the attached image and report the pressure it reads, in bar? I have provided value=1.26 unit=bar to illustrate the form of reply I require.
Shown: value=10 unit=bar
